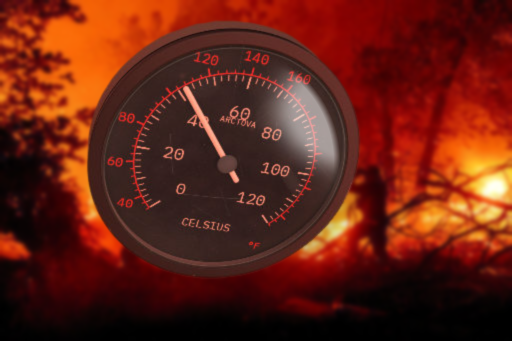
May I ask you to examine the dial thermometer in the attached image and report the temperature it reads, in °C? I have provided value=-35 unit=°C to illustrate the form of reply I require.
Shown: value=42 unit=°C
